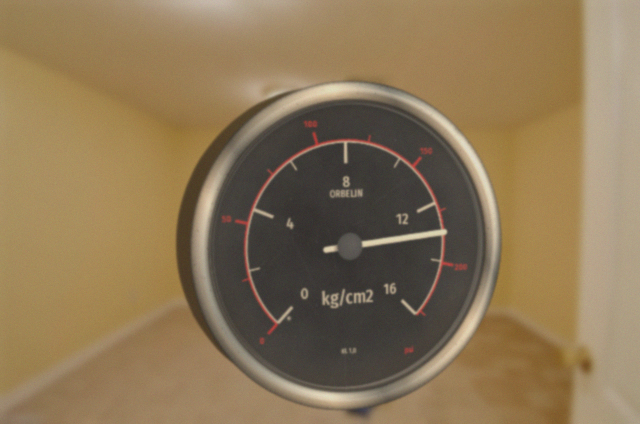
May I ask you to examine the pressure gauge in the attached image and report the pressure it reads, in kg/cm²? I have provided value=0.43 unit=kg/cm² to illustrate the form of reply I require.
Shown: value=13 unit=kg/cm²
